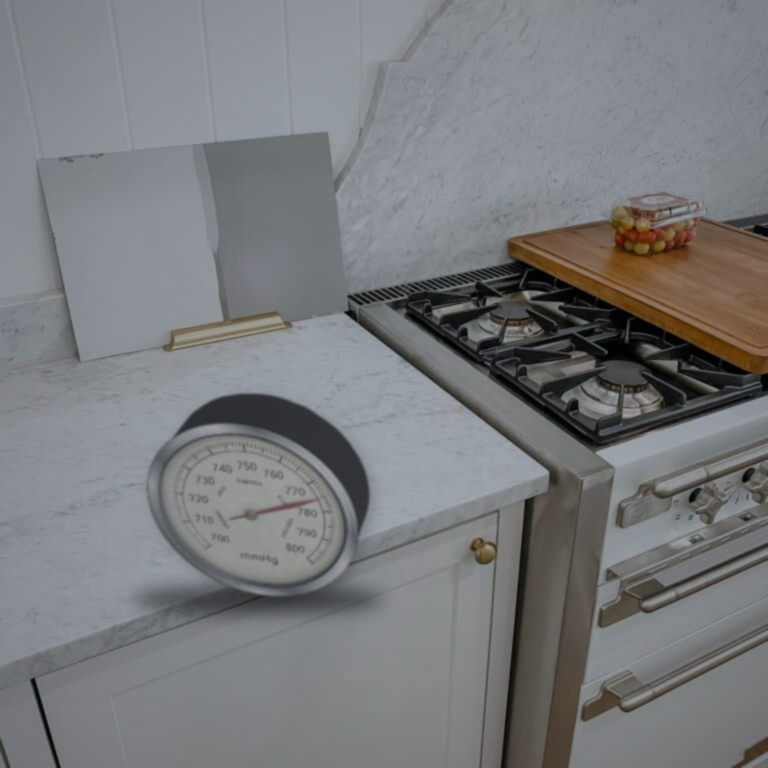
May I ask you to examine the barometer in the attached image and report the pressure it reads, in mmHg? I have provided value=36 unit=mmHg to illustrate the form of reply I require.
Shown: value=775 unit=mmHg
